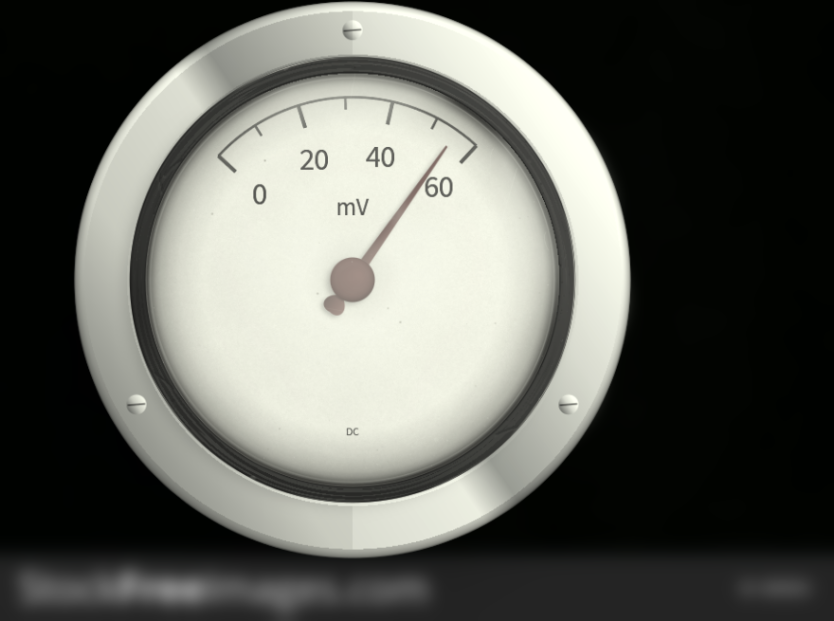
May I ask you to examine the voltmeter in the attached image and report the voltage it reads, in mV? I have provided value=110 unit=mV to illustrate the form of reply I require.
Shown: value=55 unit=mV
